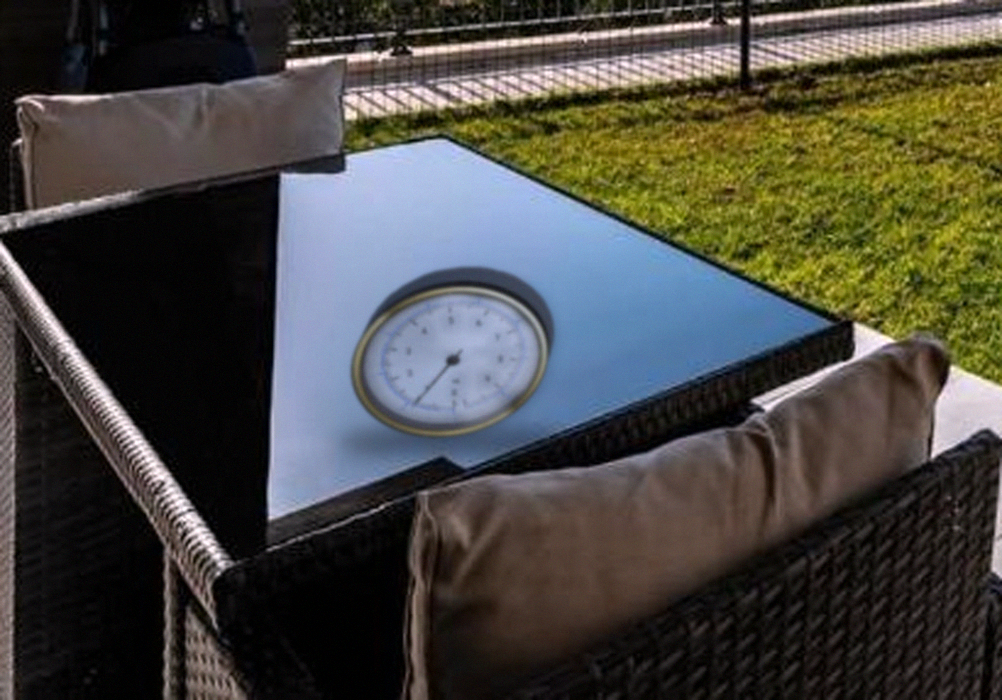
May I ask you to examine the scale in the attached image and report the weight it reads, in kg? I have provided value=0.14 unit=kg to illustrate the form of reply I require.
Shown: value=1 unit=kg
